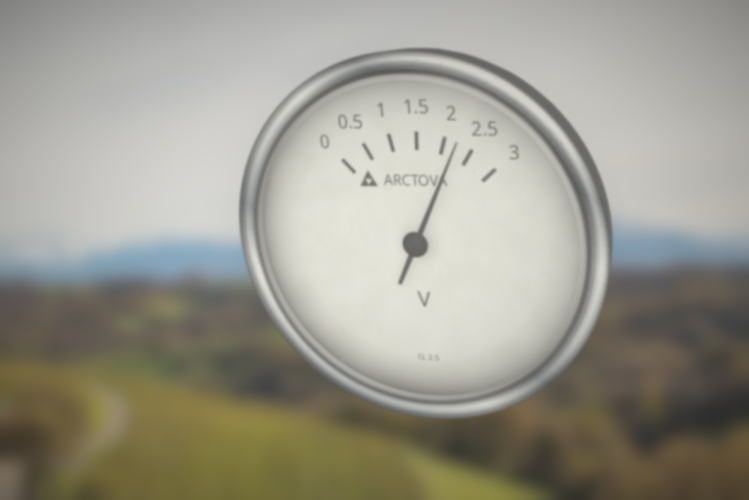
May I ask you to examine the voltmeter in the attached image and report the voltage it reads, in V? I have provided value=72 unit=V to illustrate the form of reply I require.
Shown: value=2.25 unit=V
